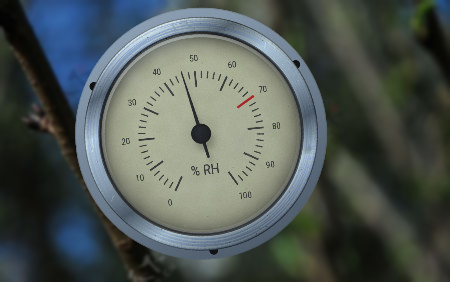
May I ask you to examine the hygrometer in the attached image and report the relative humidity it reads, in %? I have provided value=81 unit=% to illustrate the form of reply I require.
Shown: value=46 unit=%
